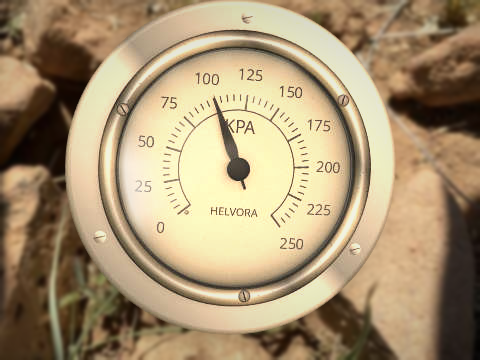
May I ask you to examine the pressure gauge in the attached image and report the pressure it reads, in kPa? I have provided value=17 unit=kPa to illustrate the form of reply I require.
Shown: value=100 unit=kPa
